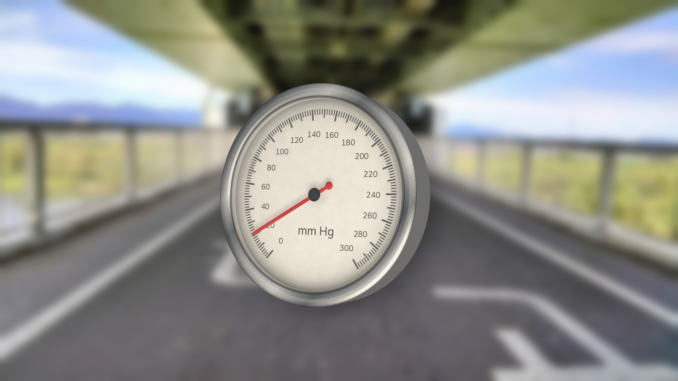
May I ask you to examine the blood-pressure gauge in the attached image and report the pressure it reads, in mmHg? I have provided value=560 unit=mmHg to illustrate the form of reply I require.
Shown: value=20 unit=mmHg
